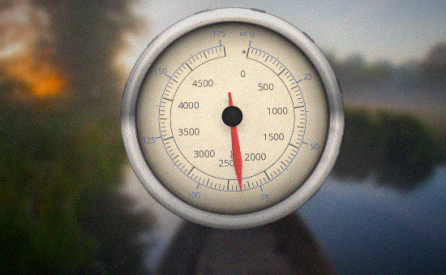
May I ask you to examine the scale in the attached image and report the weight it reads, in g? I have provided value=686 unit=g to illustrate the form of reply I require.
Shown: value=2350 unit=g
